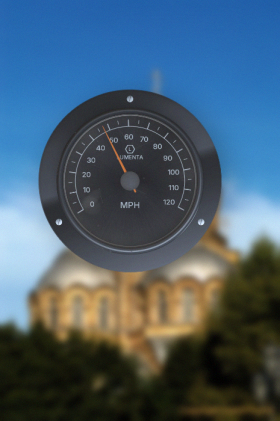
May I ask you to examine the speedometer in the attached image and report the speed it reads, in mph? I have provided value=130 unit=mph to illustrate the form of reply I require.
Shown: value=47.5 unit=mph
